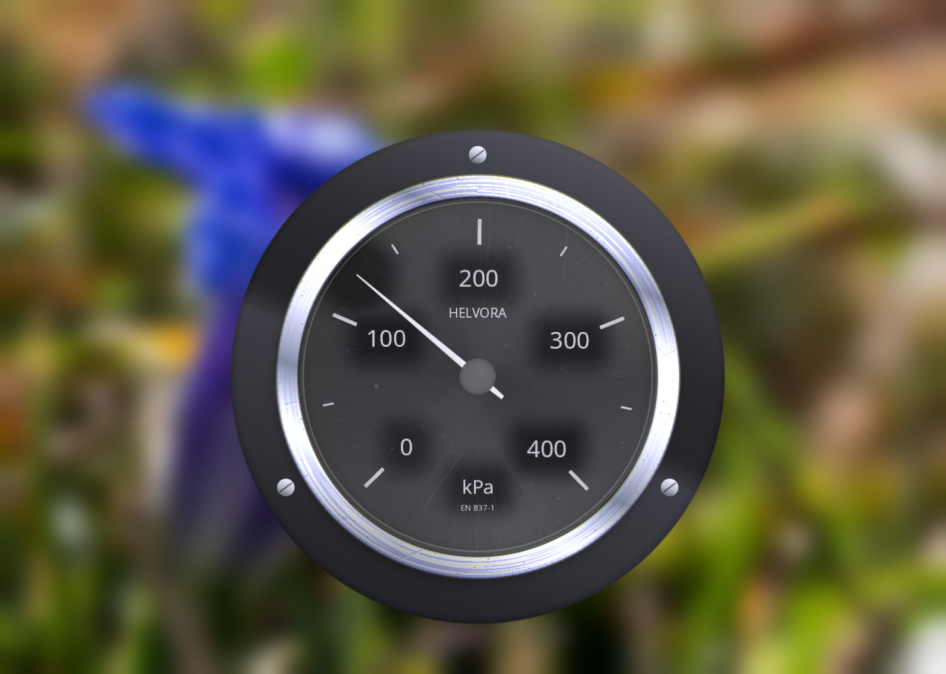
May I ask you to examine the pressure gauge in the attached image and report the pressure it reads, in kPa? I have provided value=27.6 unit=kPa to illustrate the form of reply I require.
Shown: value=125 unit=kPa
